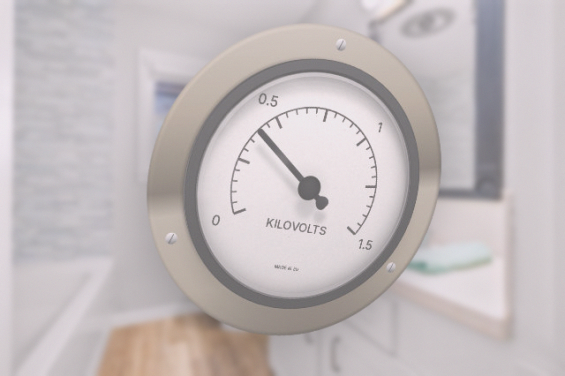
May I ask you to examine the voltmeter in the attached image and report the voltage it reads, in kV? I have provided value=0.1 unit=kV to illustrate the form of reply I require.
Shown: value=0.4 unit=kV
